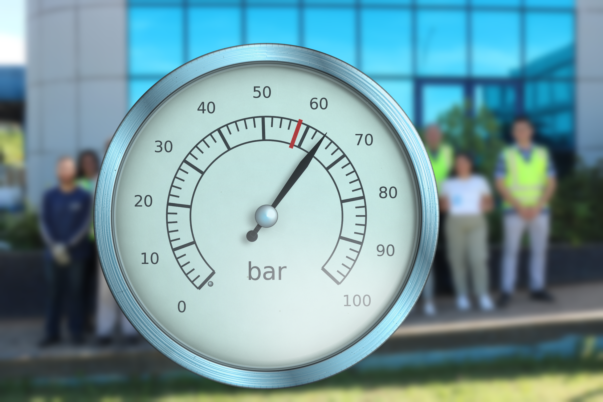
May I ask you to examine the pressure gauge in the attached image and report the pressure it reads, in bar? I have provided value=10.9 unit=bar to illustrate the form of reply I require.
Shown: value=64 unit=bar
